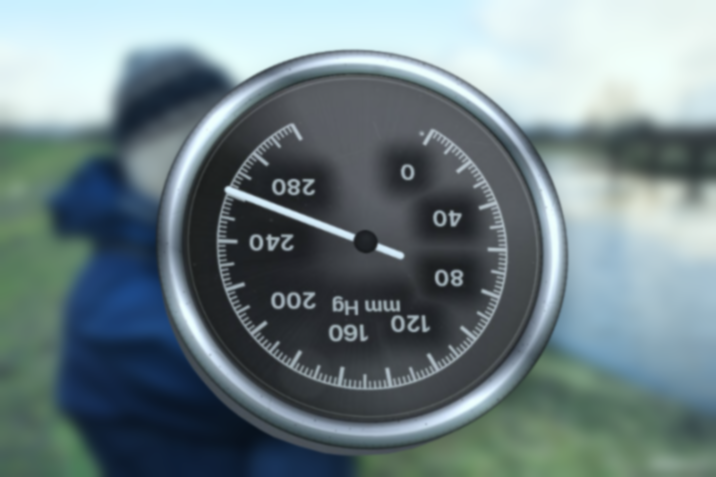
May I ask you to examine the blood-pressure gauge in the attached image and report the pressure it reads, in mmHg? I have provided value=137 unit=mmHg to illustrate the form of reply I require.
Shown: value=260 unit=mmHg
